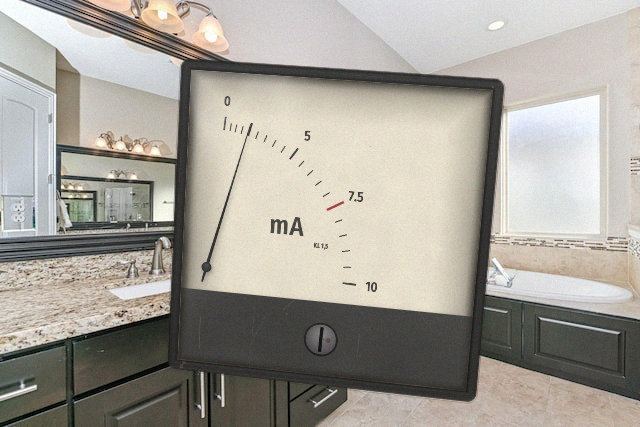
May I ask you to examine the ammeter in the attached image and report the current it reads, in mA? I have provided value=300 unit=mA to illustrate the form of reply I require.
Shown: value=2.5 unit=mA
